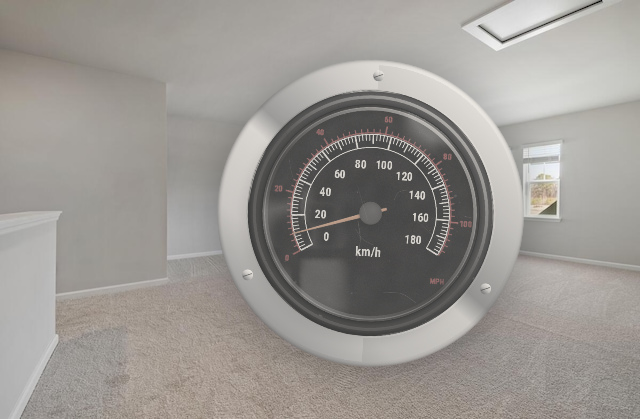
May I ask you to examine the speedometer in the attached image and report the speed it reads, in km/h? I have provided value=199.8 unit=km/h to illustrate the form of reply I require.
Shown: value=10 unit=km/h
